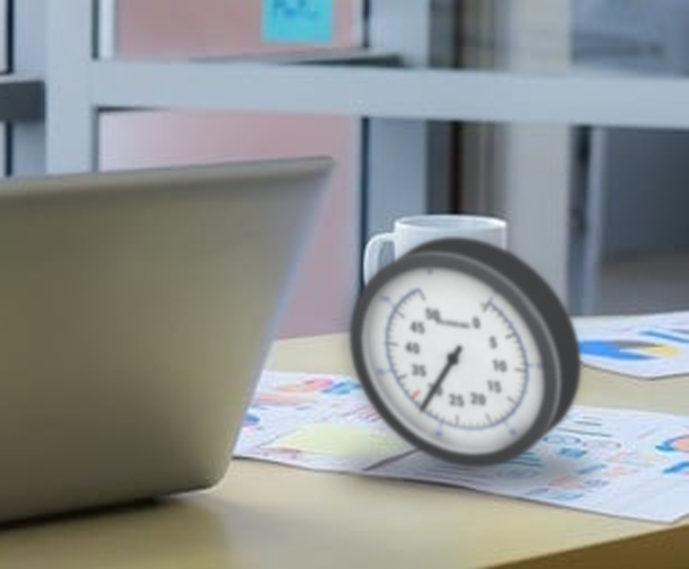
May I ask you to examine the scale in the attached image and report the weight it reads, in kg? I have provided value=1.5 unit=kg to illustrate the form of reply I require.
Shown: value=30 unit=kg
